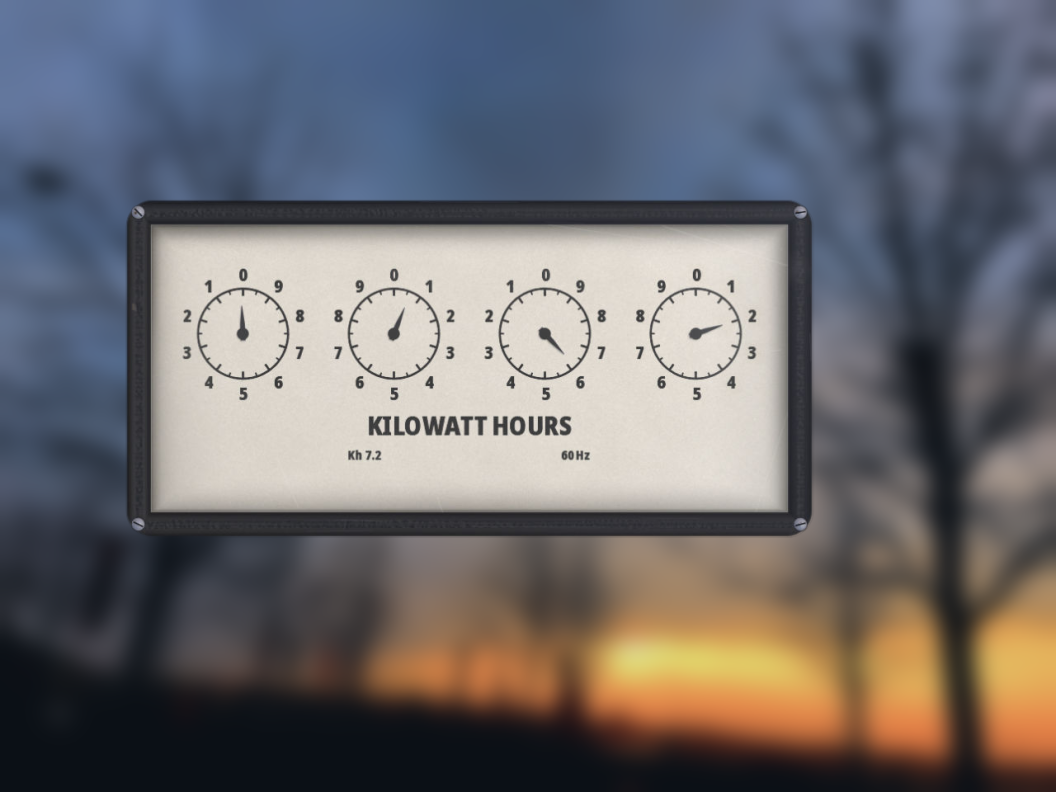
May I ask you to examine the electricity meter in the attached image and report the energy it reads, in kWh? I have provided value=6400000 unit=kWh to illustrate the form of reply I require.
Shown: value=62 unit=kWh
